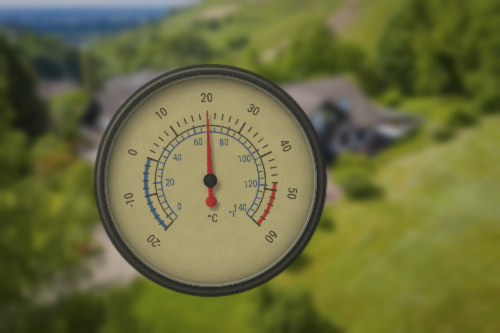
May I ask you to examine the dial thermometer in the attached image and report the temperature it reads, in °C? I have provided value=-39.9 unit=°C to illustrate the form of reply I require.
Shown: value=20 unit=°C
